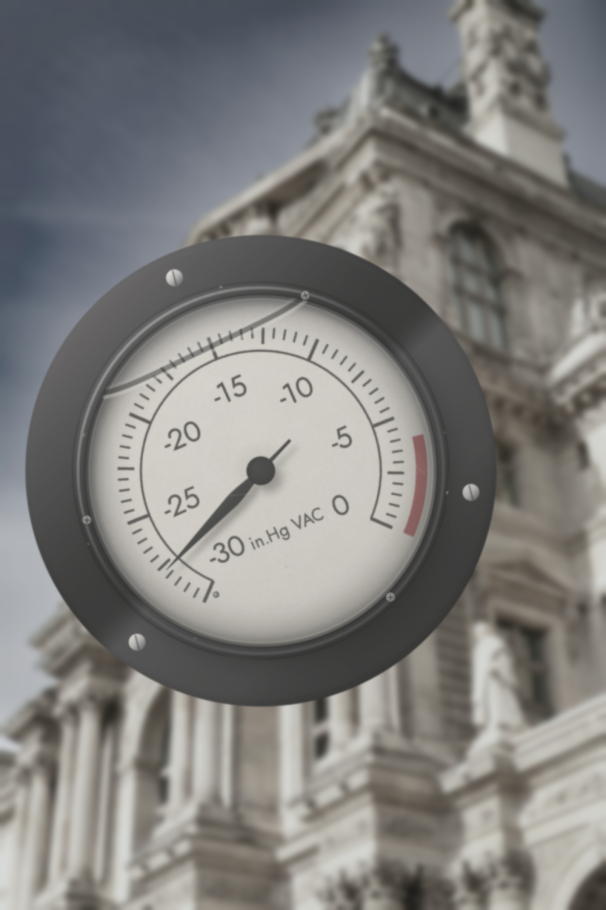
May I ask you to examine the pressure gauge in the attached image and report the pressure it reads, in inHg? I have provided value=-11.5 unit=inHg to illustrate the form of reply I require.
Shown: value=-27.75 unit=inHg
